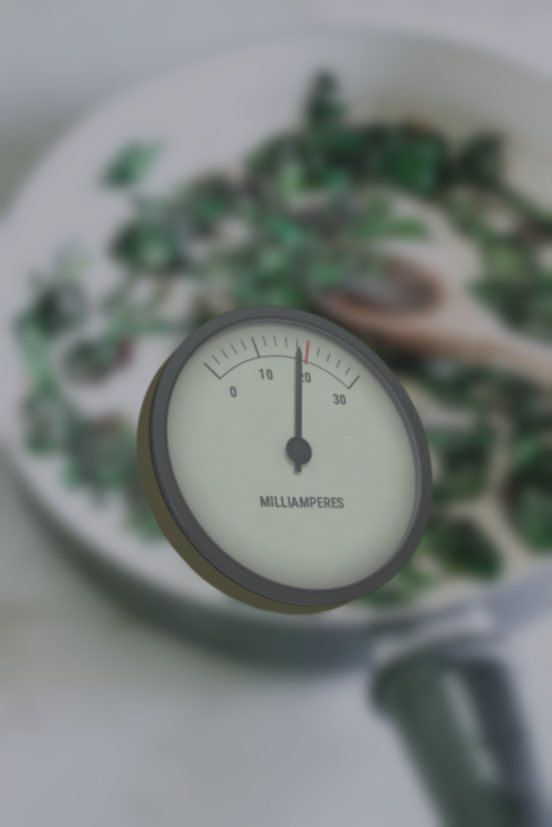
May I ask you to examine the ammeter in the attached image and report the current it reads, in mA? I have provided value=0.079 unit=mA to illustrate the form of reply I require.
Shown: value=18 unit=mA
